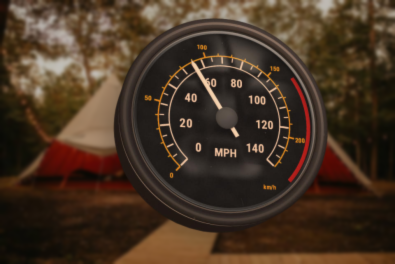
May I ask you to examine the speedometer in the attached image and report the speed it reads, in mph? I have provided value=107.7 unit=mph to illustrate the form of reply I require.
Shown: value=55 unit=mph
